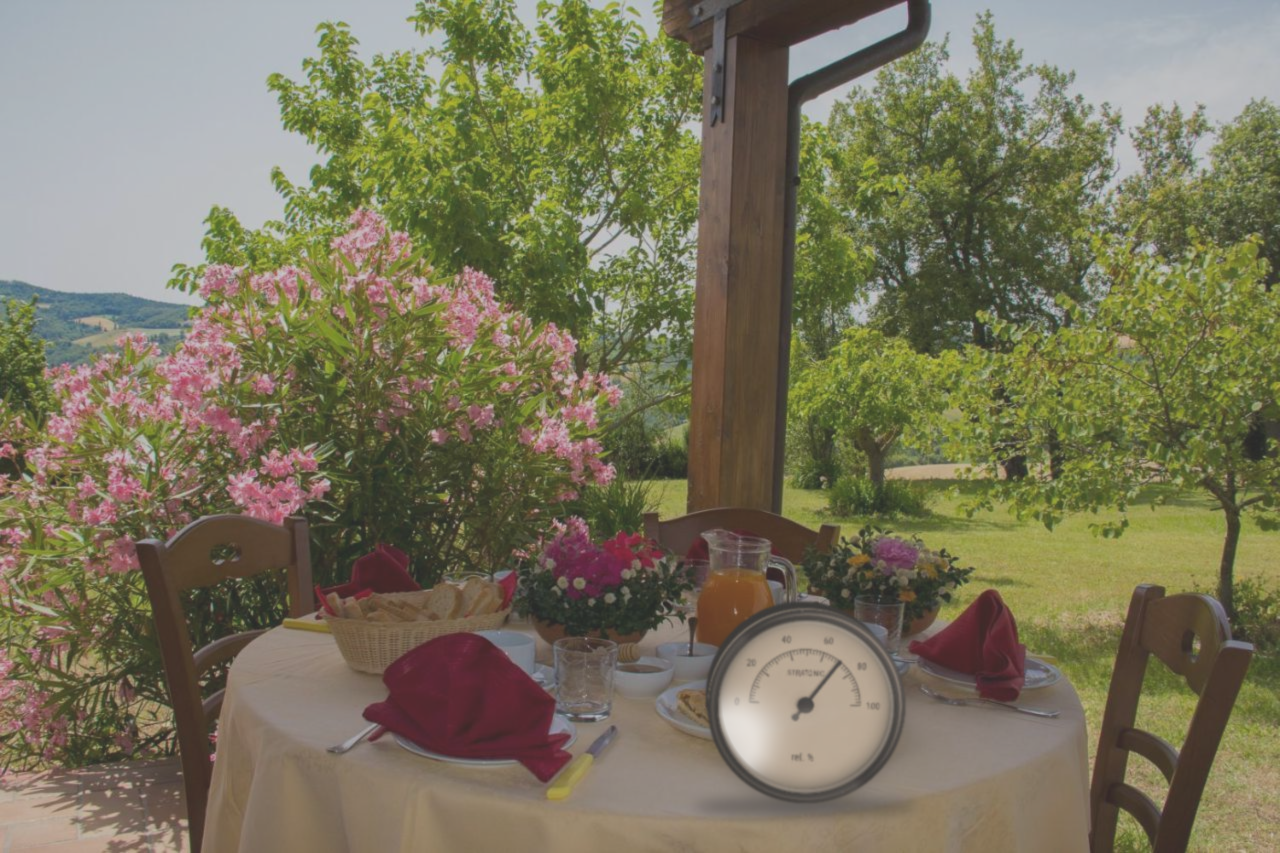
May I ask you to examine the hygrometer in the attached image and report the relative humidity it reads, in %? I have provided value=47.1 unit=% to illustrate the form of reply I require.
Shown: value=70 unit=%
